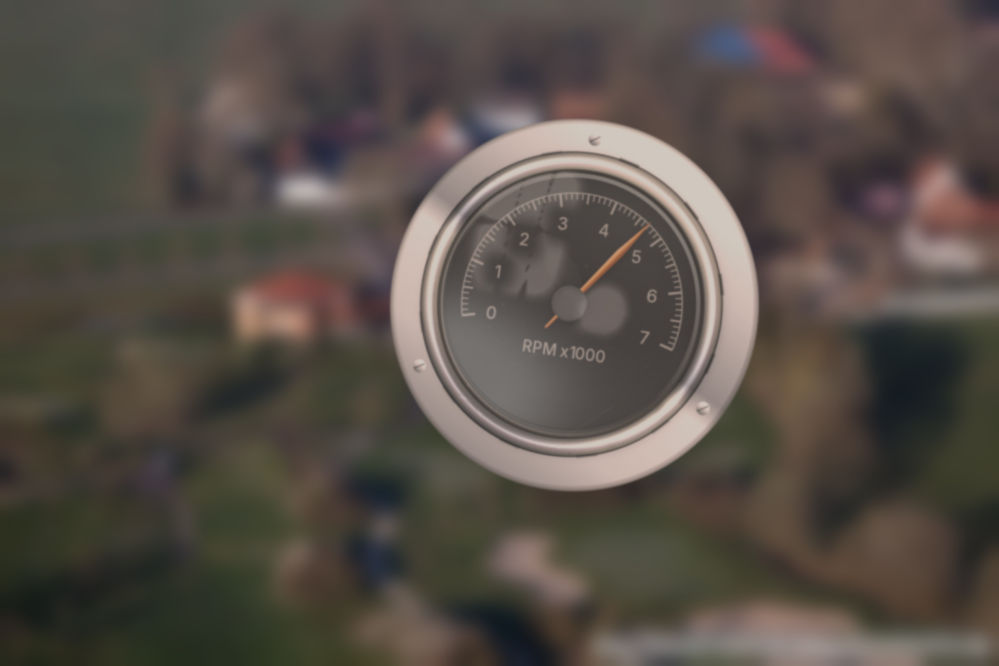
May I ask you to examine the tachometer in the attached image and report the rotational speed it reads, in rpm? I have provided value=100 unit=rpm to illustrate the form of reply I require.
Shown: value=4700 unit=rpm
